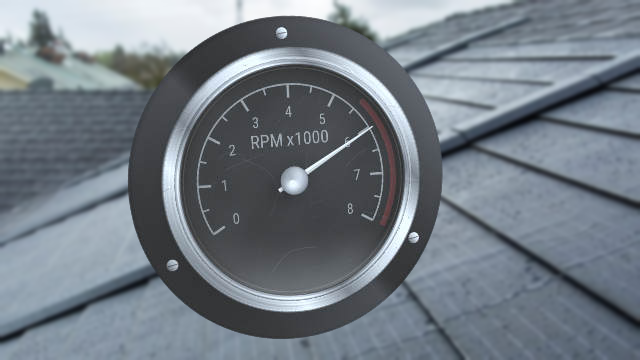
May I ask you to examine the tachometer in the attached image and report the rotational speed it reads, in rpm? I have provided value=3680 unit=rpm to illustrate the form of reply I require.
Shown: value=6000 unit=rpm
